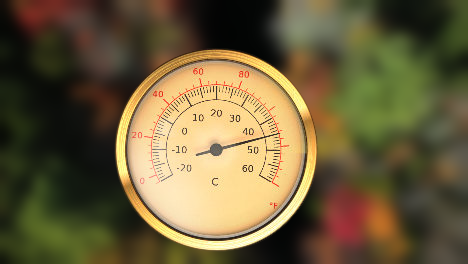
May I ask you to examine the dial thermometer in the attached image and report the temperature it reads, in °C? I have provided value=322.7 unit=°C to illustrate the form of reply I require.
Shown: value=45 unit=°C
